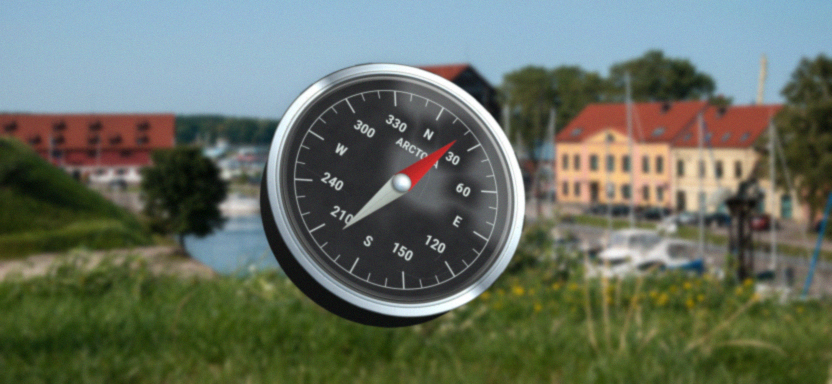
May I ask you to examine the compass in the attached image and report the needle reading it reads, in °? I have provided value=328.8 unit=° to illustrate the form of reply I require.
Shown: value=20 unit=°
